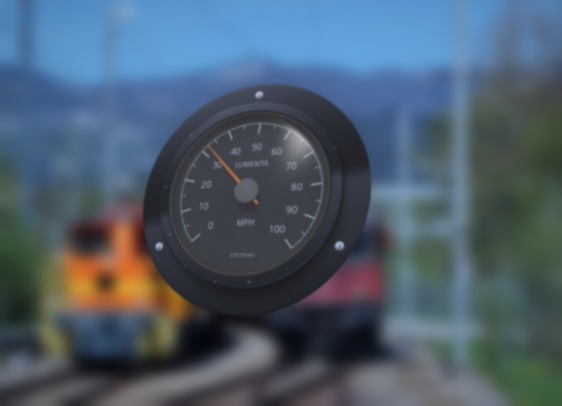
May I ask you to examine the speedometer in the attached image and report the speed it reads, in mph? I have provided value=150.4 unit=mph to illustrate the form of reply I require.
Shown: value=32.5 unit=mph
